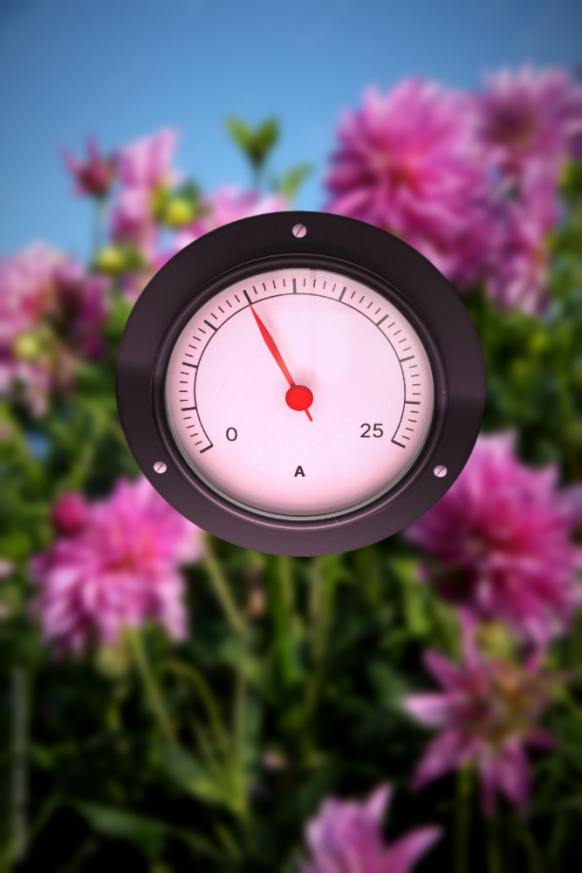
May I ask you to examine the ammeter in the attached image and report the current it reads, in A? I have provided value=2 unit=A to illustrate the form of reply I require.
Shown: value=10 unit=A
